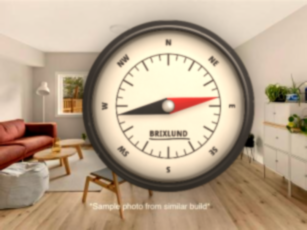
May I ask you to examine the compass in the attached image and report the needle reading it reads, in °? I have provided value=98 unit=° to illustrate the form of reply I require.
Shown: value=80 unit=°
